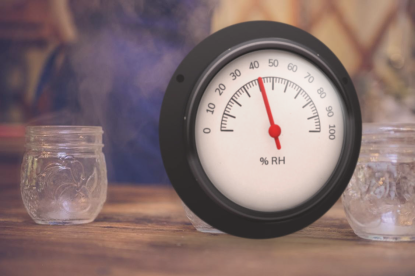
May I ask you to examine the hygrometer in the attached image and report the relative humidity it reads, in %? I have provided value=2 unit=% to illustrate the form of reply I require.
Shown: value=40 unit=%
